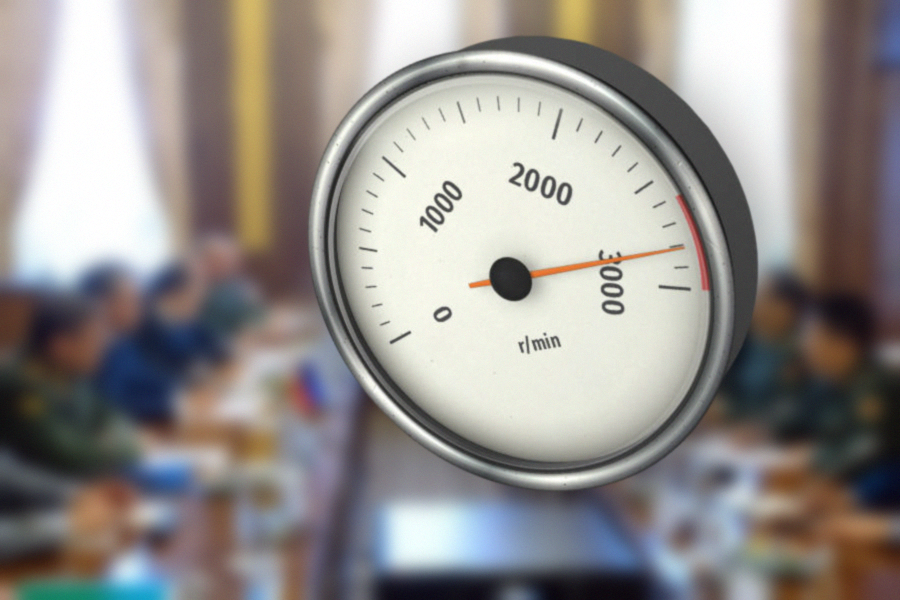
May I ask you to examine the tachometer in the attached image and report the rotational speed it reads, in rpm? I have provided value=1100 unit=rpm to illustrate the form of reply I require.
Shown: value=2800 unit=rpm
